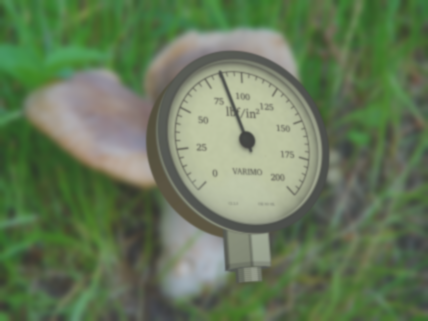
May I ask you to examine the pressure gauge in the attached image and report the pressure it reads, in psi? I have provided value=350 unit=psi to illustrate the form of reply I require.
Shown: value=85 unit=psi
